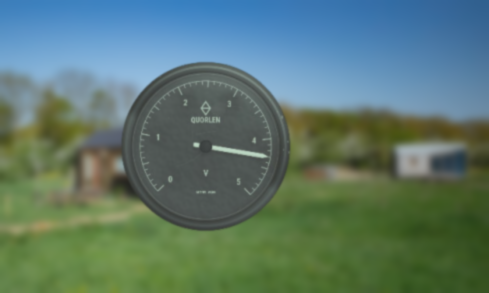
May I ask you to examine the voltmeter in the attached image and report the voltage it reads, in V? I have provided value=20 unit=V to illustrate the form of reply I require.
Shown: value=4.3 unit=V
